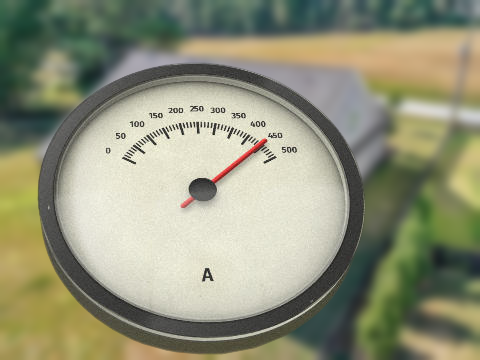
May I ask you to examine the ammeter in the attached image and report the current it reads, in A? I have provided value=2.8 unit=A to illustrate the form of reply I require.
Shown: value=450 unit=A
